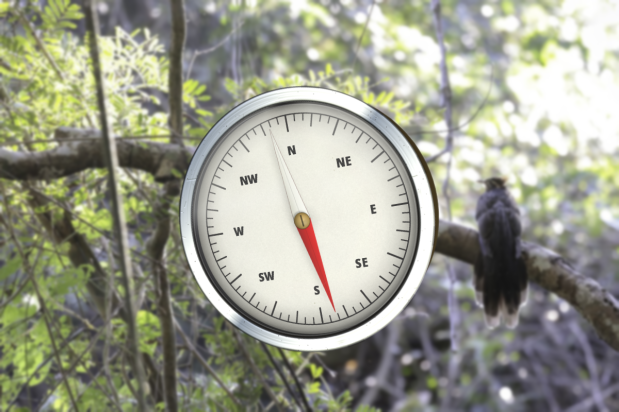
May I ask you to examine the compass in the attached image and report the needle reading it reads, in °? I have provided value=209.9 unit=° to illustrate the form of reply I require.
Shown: value=170 unit=°
